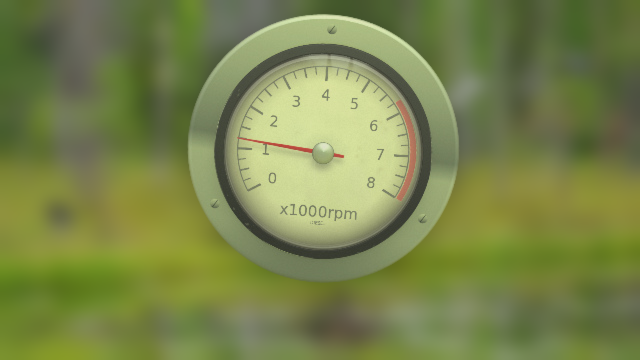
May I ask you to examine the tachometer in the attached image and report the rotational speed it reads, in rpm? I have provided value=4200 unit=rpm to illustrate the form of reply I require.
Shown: value=1250 unit=rpm
